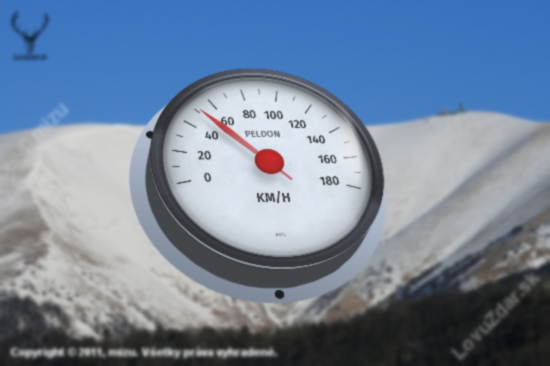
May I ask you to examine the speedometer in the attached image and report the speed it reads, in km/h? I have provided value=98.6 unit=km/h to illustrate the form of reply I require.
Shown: value=50 unit=km/h
